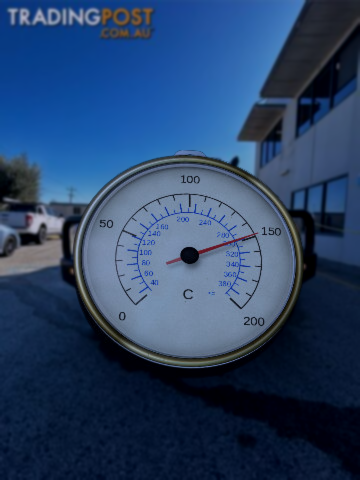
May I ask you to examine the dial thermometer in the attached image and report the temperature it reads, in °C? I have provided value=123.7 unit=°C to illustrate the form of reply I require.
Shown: value=150 unit=°C
